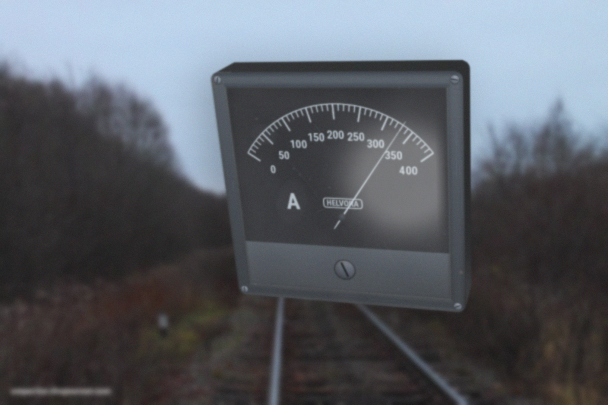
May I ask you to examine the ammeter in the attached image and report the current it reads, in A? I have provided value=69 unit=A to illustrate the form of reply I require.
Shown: value=330 unit=A
